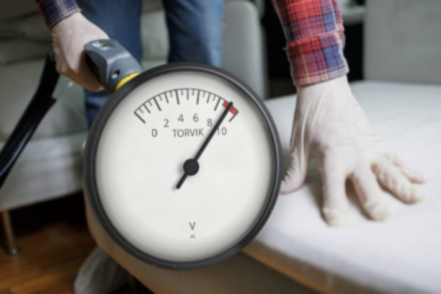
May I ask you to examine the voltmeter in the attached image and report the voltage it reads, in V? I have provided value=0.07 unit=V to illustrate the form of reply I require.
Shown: value=9 unit=V
